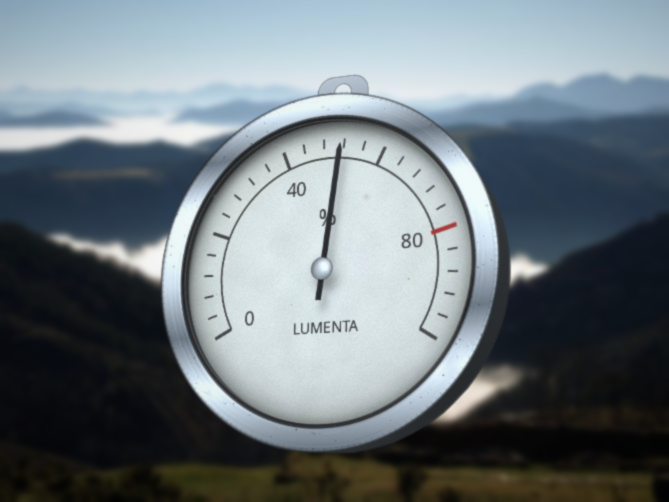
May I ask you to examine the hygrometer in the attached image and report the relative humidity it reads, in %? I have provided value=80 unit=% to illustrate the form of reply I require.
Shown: value=52 unit=%
